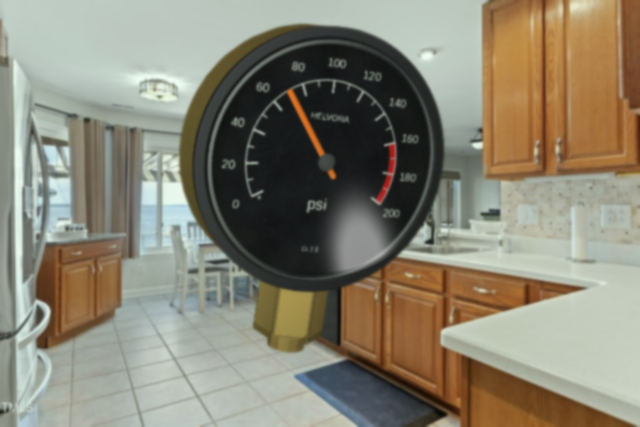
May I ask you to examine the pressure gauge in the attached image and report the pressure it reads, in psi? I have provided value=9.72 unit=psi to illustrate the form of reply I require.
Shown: value=70 unit=psi
